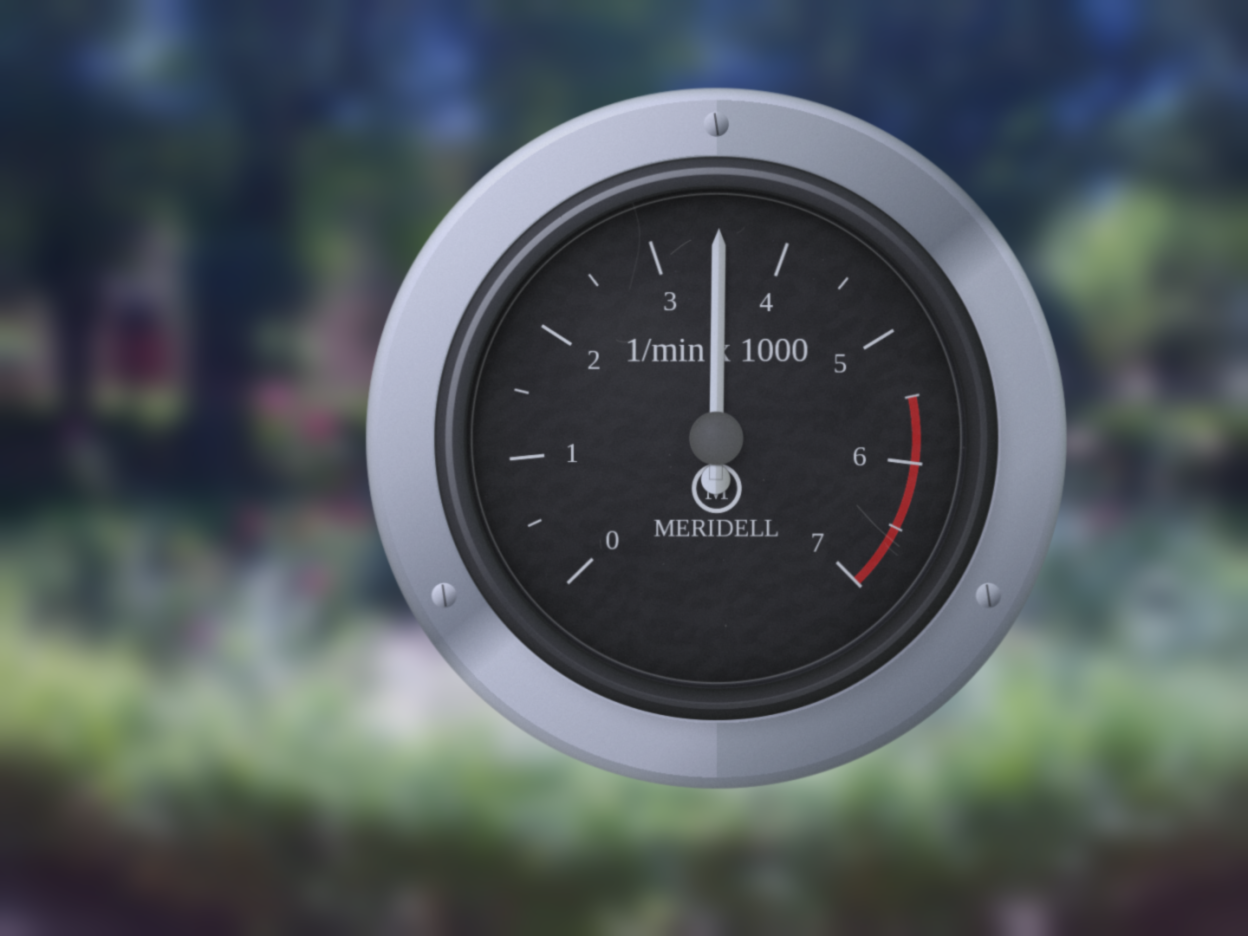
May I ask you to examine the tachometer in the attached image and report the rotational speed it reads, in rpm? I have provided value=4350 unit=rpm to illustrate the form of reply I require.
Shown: value=3500 unit=rpm
